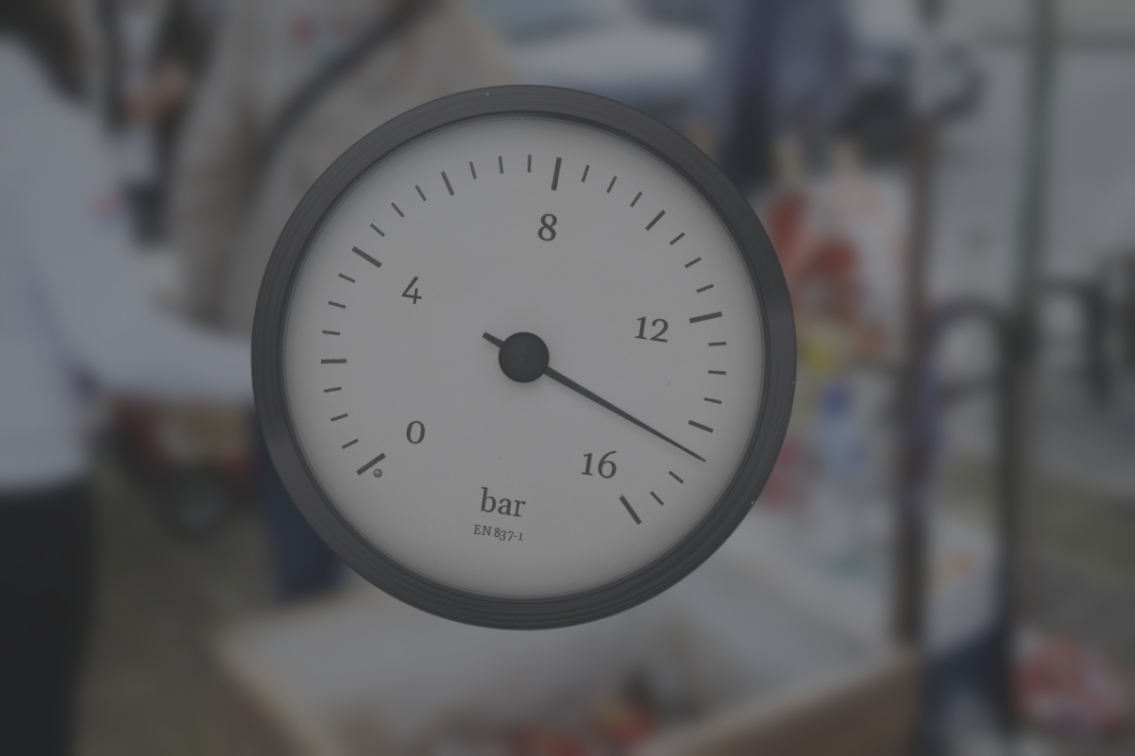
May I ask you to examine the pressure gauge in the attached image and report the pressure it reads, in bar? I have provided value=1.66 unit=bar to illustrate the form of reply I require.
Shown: value=14.5 unit=bar
